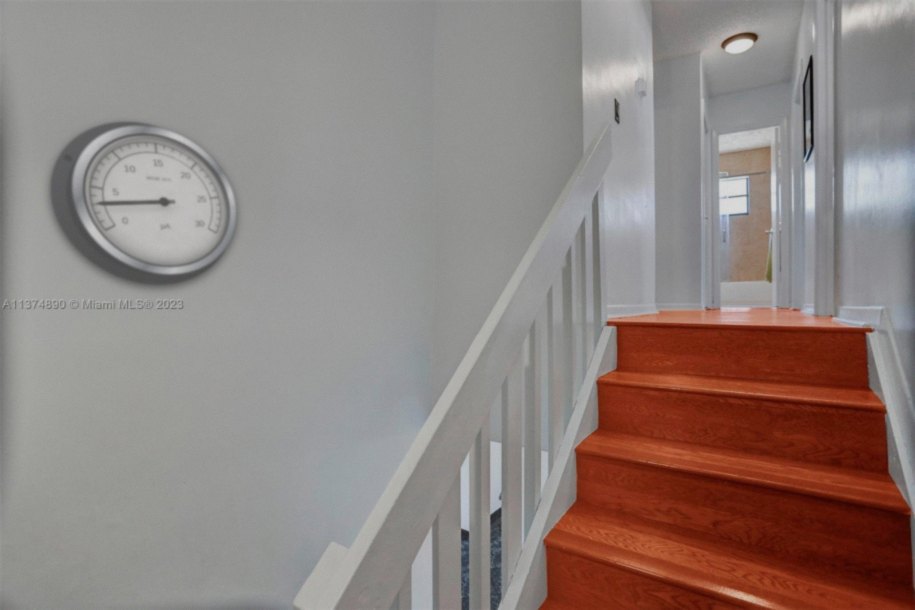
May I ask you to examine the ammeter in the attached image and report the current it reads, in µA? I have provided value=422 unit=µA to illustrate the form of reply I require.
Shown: value=3 unit=µA
